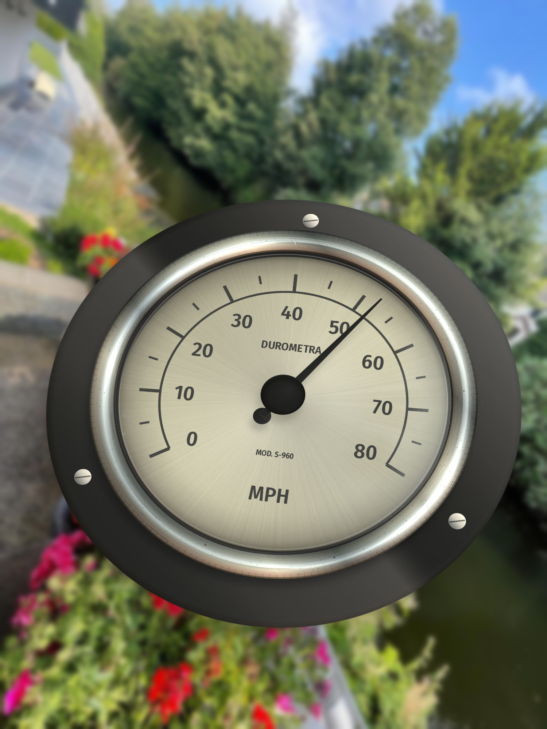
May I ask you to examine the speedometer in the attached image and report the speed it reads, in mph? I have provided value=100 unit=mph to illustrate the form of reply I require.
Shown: value=52.5 unit=mph
